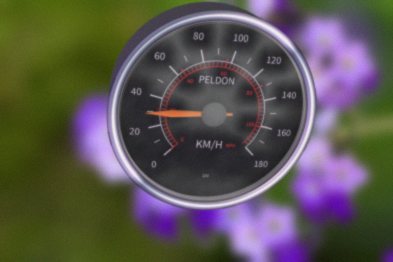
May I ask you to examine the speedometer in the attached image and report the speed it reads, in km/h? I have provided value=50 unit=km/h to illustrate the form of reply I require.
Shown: value=30 unit=km/h
